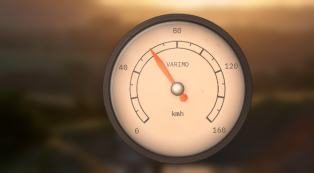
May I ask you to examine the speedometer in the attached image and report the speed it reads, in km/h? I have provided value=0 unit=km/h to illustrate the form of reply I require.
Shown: value=60 unit=km/h
